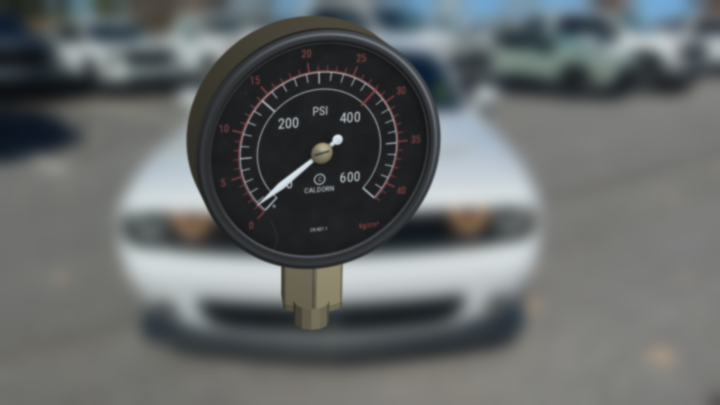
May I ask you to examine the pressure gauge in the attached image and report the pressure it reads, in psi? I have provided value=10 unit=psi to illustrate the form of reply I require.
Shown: value=20 unit=psi
